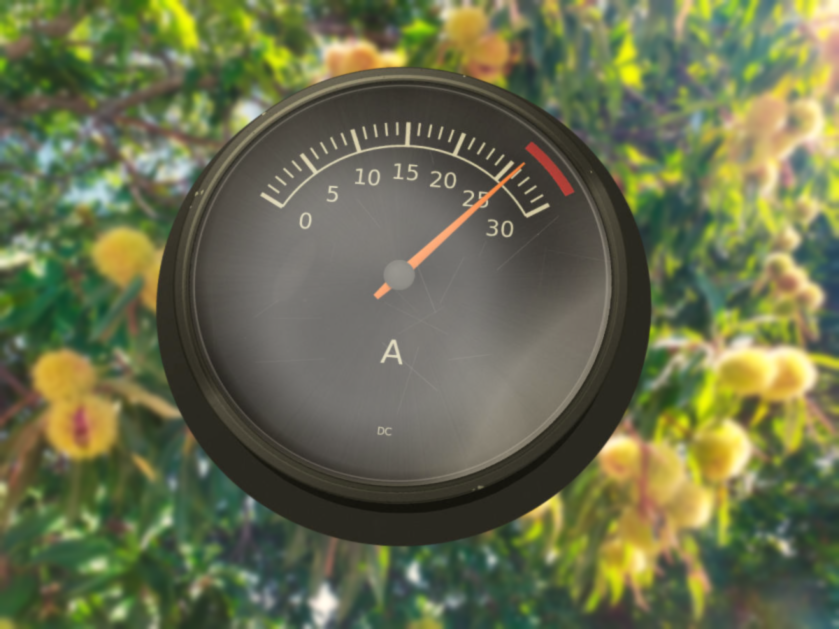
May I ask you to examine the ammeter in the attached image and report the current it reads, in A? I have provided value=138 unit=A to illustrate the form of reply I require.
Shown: value=26 unit=A
